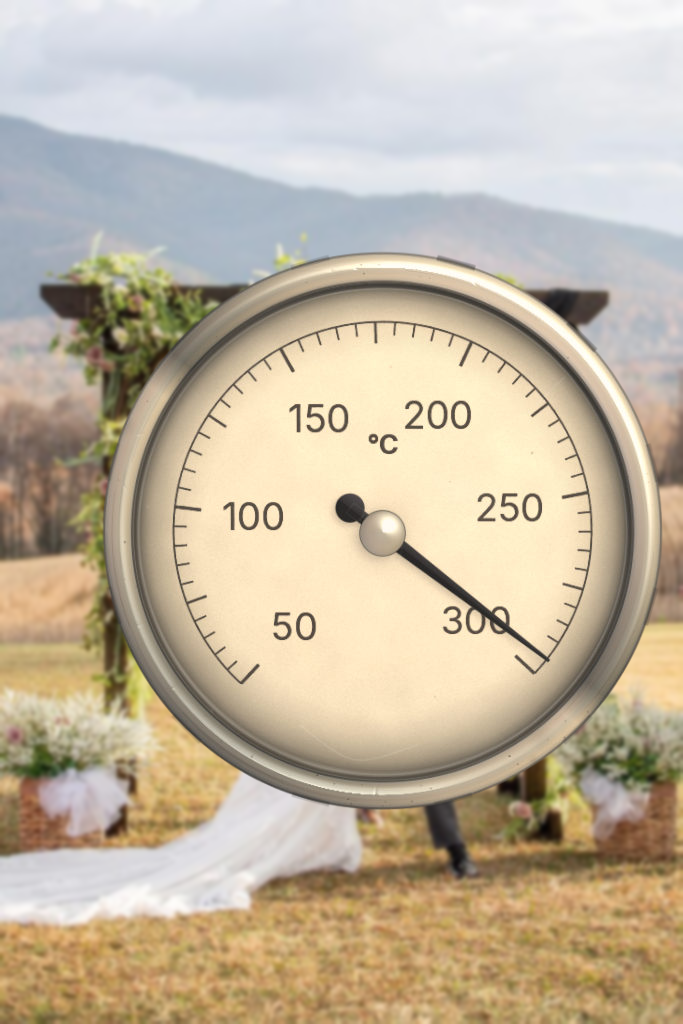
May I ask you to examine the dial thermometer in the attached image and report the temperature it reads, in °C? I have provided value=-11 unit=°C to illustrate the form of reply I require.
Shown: value=295 unit=°C
